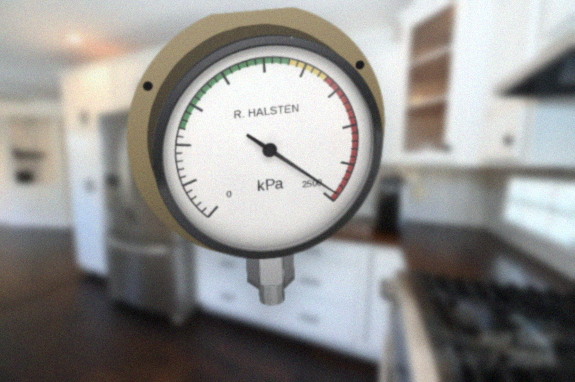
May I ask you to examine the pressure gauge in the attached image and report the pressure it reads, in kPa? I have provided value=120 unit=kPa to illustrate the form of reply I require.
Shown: value=2450 unit=kPa
